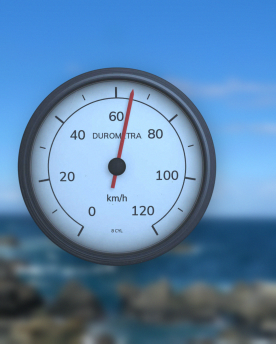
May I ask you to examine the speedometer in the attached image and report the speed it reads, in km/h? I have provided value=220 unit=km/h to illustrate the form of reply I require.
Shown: value=65 unit=km/h
